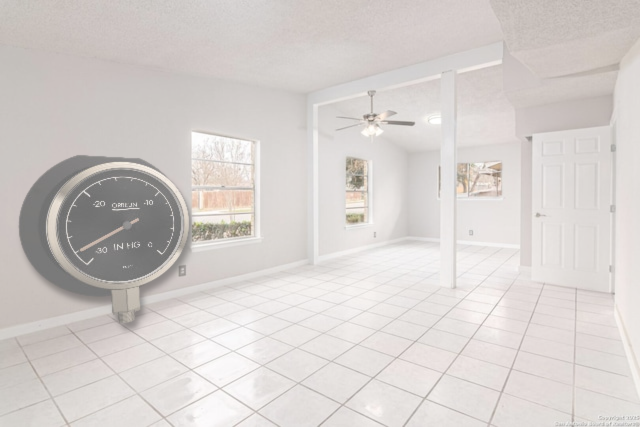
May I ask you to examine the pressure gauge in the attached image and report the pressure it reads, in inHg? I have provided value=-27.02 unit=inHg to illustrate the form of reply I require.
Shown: value=-28 unit=inHg
